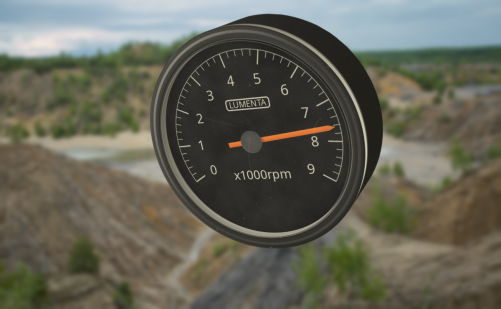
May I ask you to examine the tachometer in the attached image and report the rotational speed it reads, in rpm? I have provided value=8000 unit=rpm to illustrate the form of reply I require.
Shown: value=7600 unit=rpm
